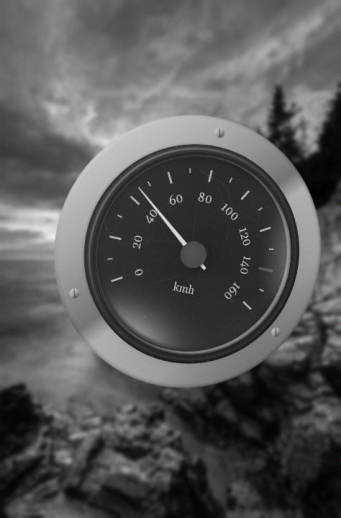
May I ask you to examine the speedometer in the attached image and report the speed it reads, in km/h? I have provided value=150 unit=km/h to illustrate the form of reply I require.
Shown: value=45 unit=km/h
